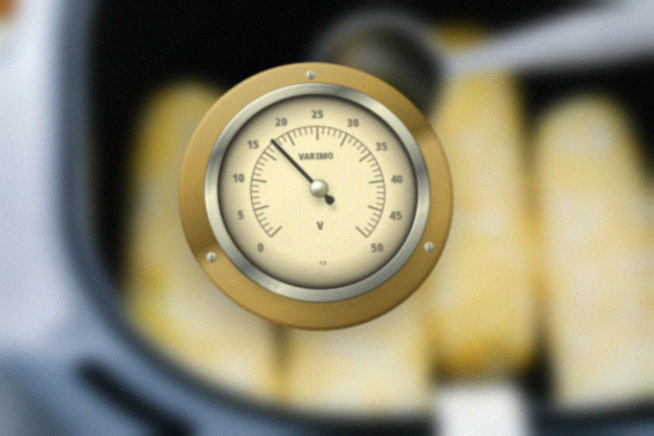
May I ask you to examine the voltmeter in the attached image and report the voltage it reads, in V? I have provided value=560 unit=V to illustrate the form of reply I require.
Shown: value=17 unit=V
